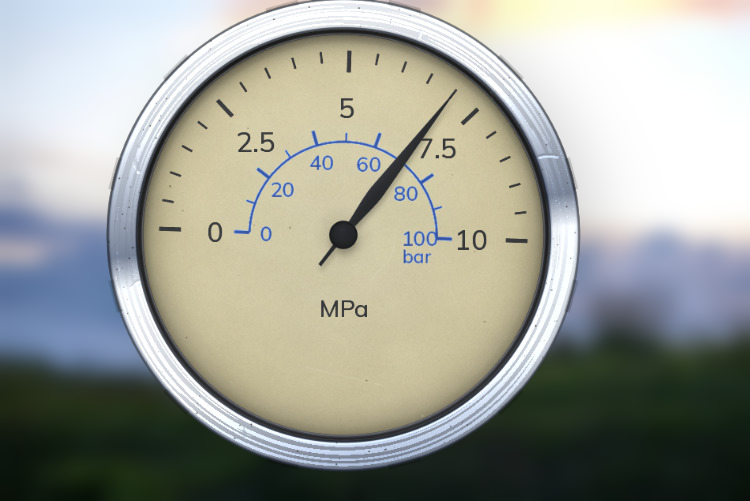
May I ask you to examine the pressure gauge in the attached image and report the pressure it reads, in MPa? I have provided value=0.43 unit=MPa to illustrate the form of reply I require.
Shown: value=7 unit=MPa
